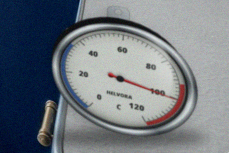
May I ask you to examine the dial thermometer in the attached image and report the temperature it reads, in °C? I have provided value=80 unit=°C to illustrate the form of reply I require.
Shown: value=100 unit=°C
